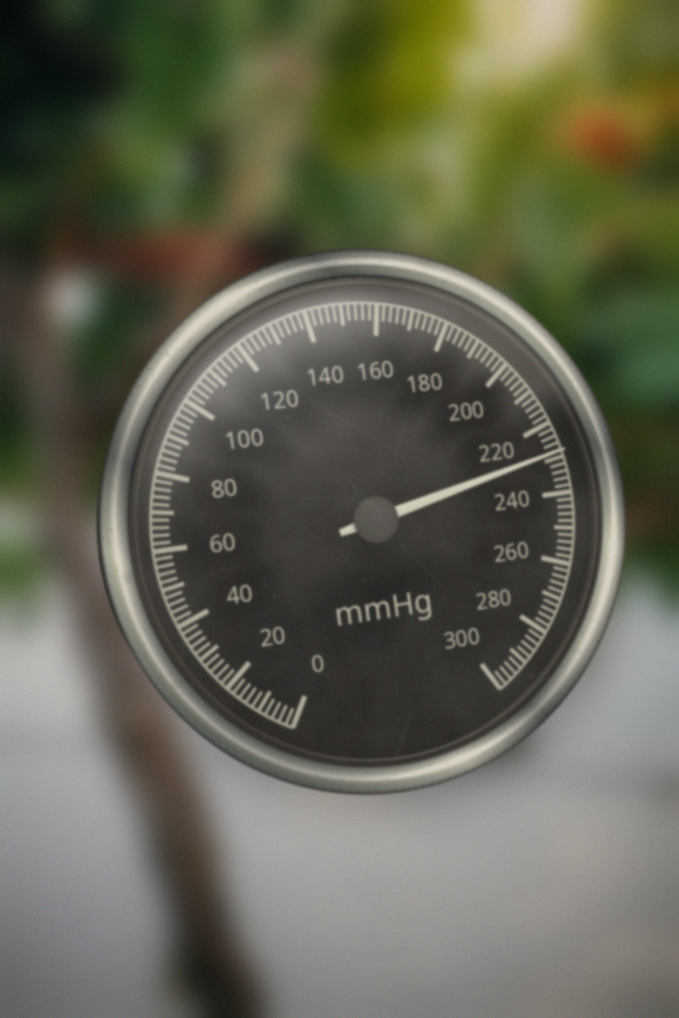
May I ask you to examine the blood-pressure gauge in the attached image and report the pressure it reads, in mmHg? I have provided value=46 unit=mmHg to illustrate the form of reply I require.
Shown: value=228 unit=mmHg
